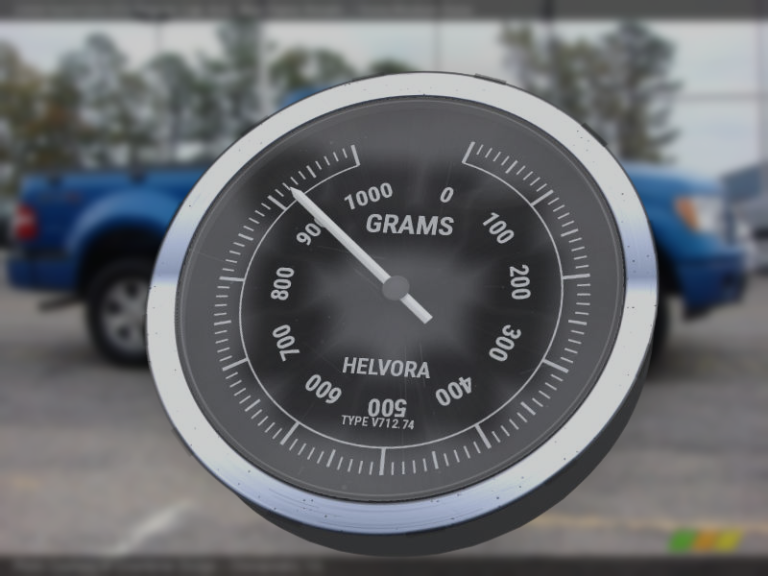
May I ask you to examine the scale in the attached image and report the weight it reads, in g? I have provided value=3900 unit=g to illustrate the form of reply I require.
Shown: value=920 unit=g
